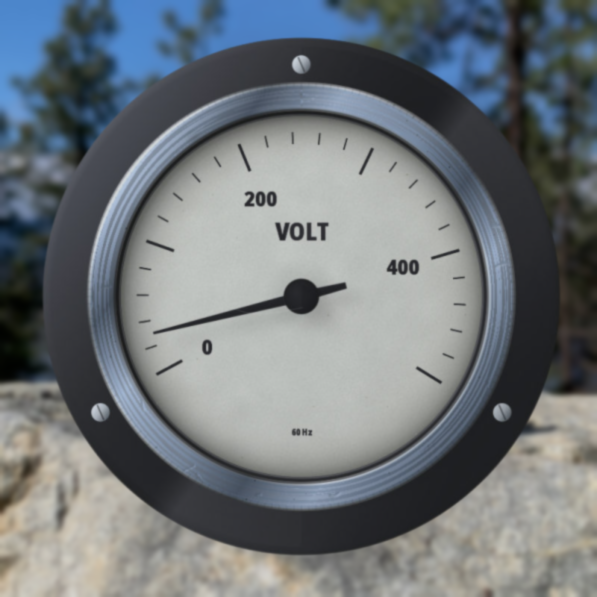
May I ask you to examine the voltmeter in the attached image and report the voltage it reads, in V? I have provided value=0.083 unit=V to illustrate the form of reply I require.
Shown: value=30 unit=V
